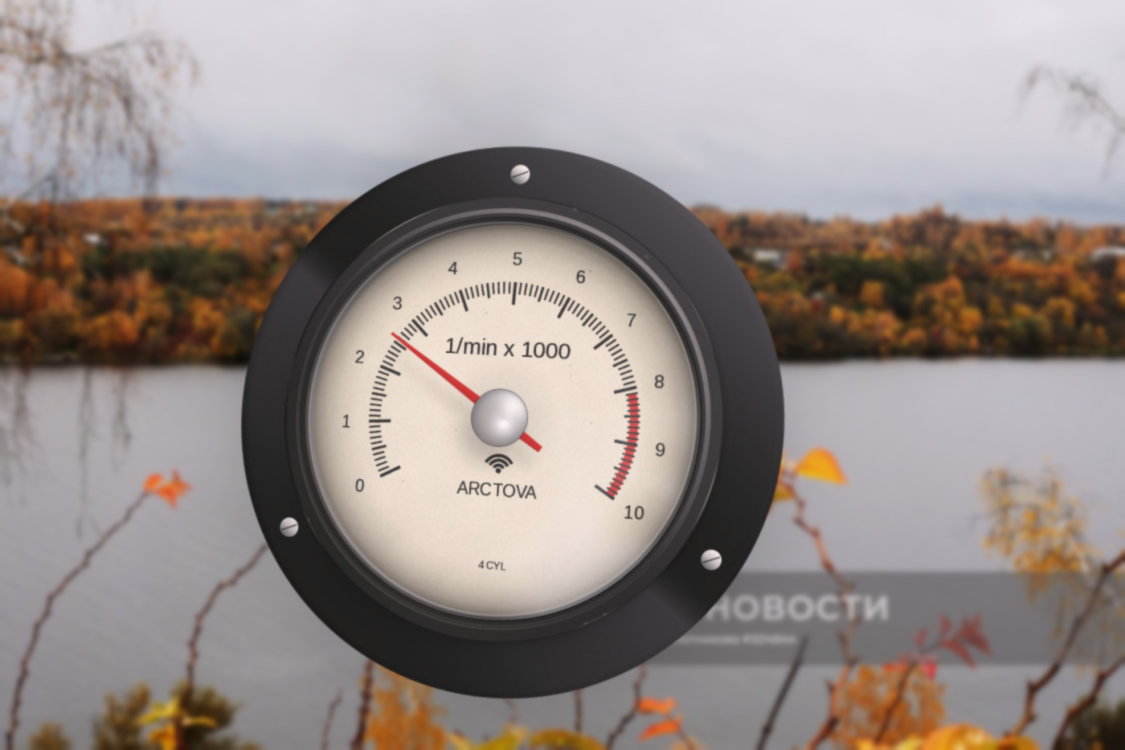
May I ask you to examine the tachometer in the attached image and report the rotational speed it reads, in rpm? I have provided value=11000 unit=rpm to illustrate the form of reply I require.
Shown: value=2600 unit=rpm
